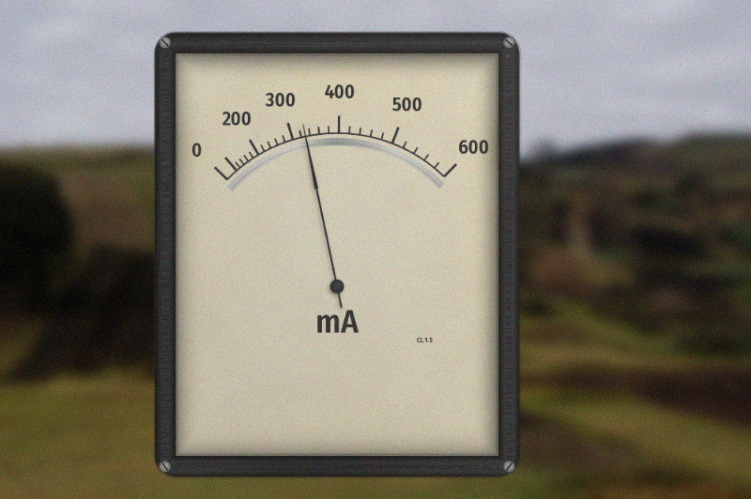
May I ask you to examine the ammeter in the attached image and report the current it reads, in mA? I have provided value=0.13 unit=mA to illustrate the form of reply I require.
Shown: value=330 unit=mA
